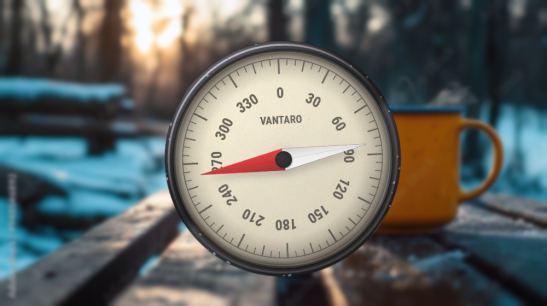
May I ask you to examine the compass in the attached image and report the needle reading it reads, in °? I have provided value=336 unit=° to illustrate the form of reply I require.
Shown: value=262.5 unit=°
